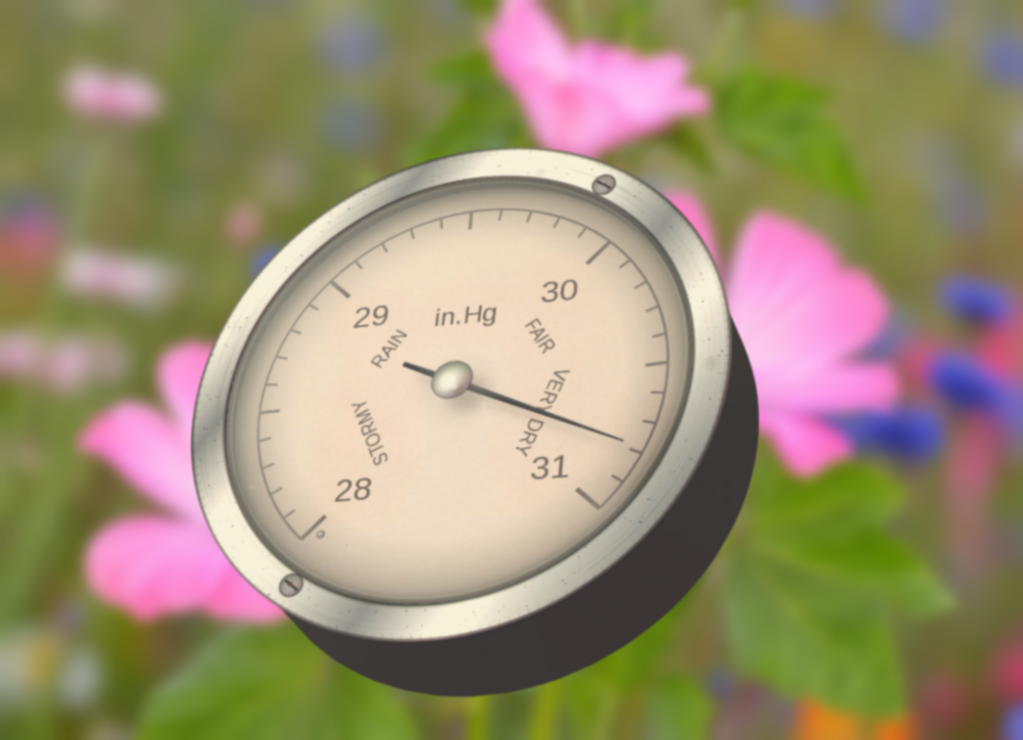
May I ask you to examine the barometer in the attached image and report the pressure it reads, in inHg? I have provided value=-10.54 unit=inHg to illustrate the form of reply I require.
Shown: value=30.8 unit=inHg
